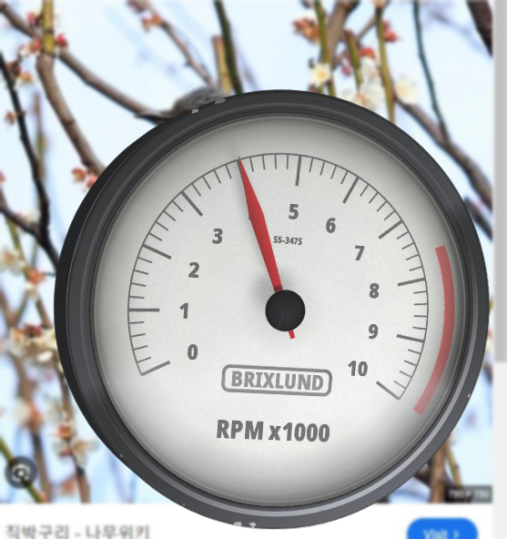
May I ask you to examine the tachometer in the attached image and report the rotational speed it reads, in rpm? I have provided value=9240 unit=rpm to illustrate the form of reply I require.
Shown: value=4000 unit=rpm
